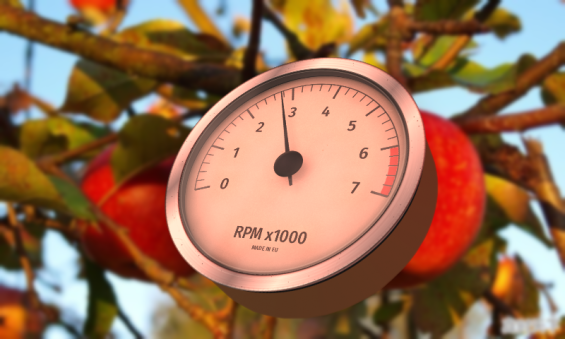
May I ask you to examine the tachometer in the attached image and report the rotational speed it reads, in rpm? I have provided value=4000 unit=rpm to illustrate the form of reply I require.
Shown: value=2800 unit=rpm
